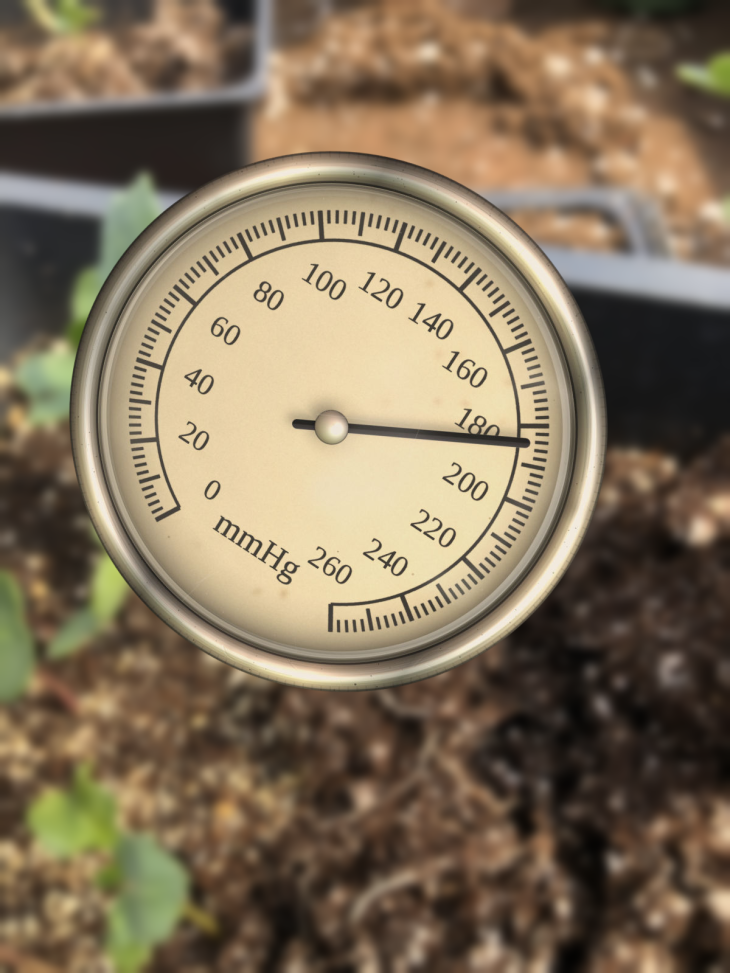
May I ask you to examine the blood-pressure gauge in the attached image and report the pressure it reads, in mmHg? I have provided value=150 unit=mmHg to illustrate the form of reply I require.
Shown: value=184 unit=mmHg
